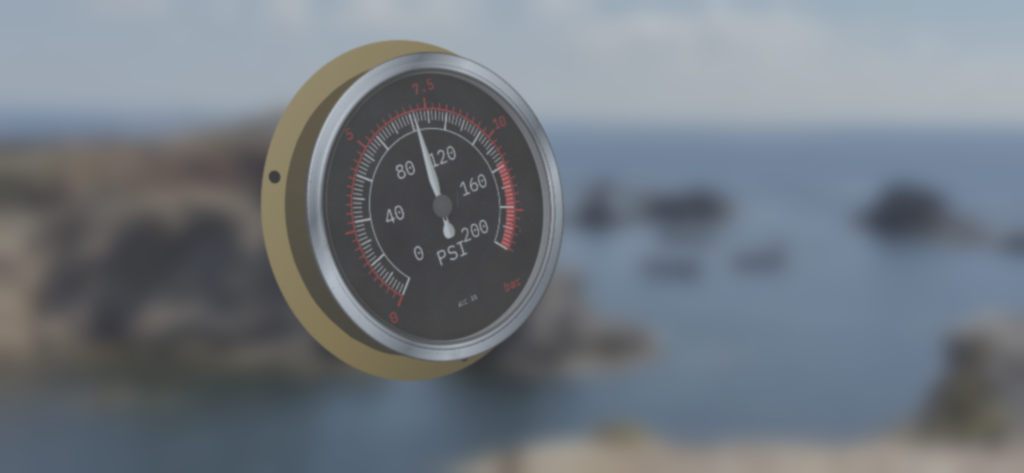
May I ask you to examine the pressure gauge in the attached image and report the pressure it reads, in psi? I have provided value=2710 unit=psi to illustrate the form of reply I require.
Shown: value=100 unit=psi
